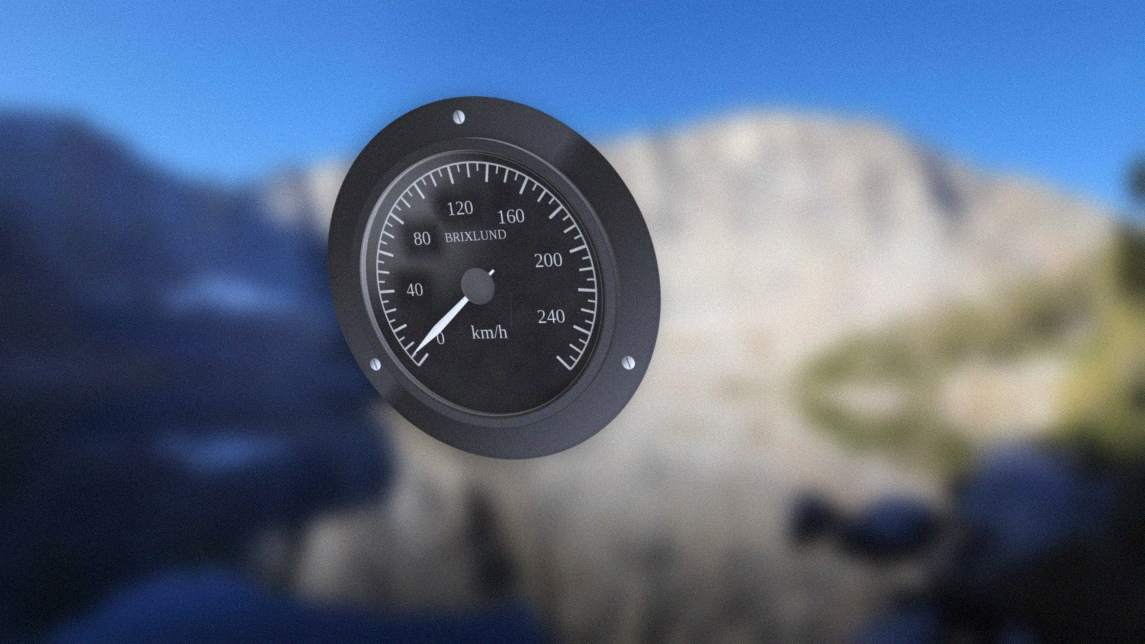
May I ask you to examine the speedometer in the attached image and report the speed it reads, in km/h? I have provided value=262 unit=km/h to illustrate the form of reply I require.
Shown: value=5 unit=km/h
